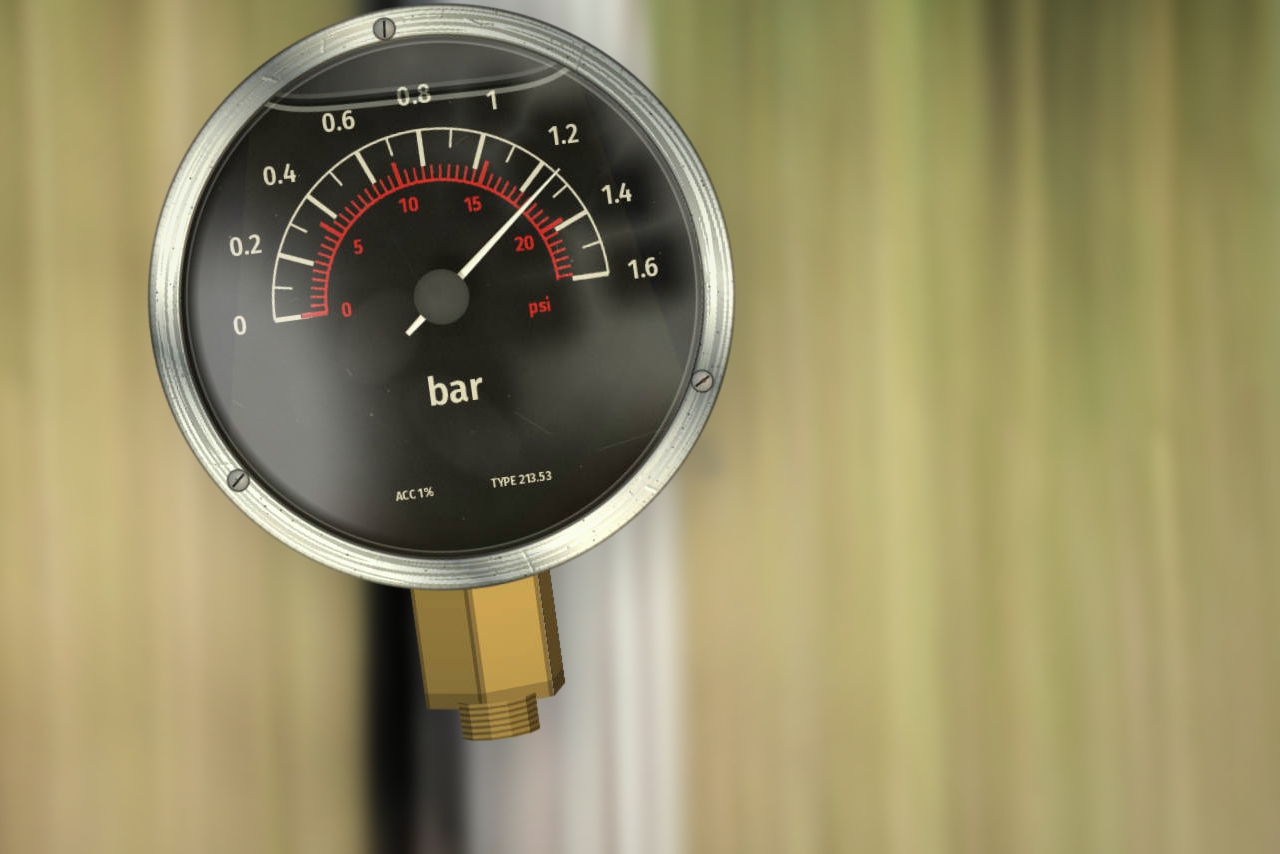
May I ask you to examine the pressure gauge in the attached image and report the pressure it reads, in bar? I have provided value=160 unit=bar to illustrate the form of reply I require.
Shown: value=1.25 unit=bar
